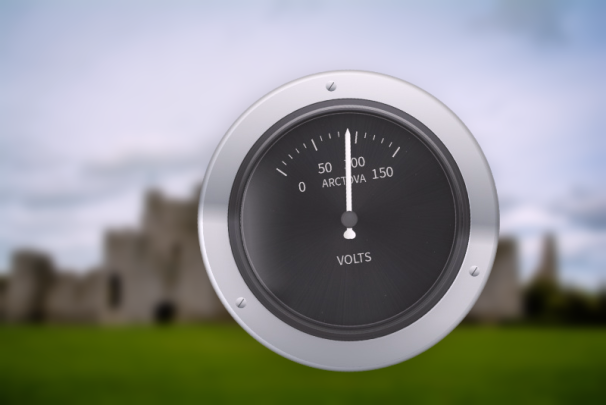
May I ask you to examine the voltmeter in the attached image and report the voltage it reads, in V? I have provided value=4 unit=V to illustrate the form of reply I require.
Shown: value=90 unit=V
